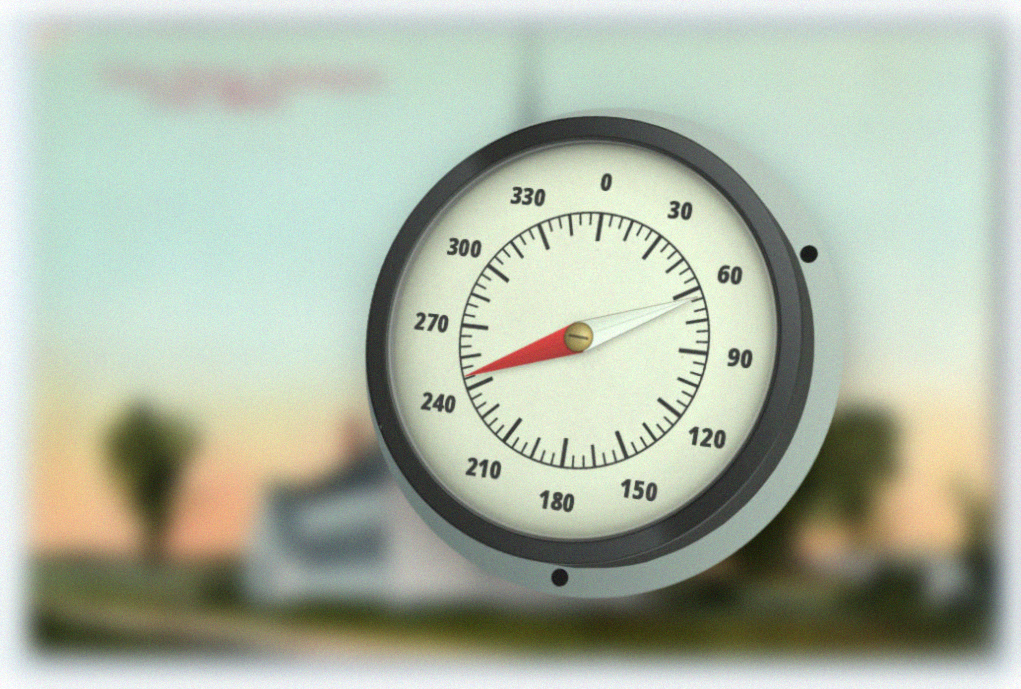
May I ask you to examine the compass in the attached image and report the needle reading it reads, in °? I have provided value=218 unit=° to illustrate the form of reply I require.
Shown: value=245 unit=°
